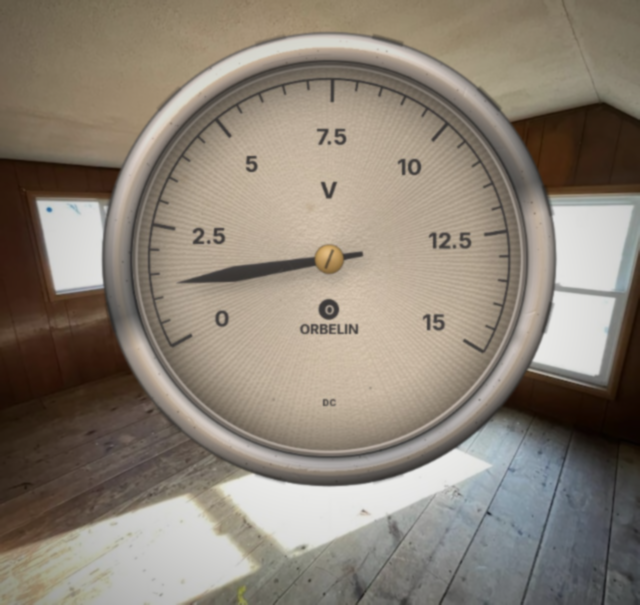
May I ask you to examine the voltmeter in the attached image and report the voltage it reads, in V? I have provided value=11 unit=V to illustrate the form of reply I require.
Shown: value=1.25 unit=V
